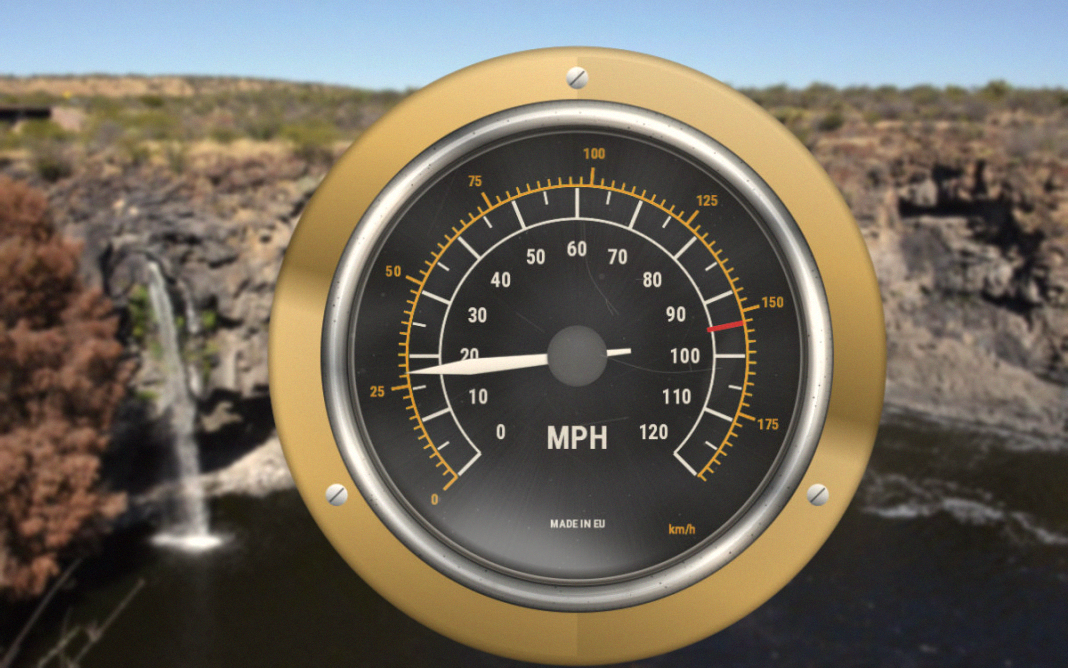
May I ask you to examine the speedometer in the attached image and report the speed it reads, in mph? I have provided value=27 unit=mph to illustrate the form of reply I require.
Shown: value=17.5 unit=mph
